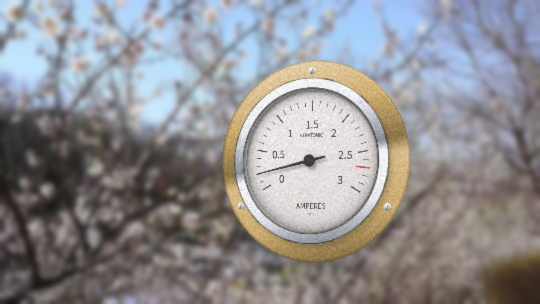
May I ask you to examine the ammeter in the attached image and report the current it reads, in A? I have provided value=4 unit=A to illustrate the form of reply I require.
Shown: value=0.2 unit=A
